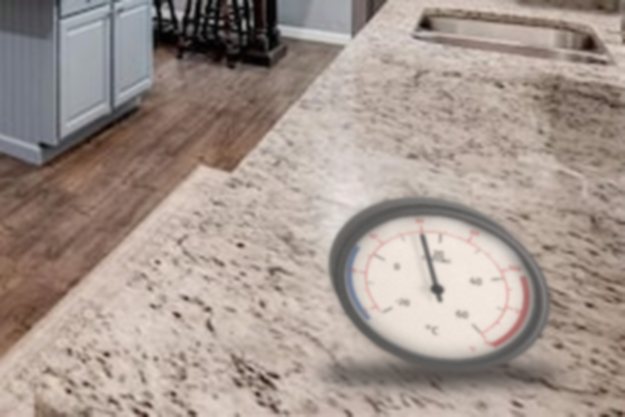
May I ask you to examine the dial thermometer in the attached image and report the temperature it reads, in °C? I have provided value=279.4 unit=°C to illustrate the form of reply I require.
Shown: value=15 unit=°C
